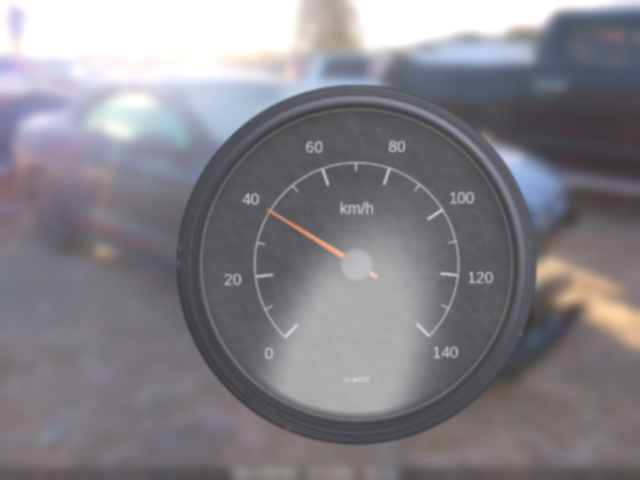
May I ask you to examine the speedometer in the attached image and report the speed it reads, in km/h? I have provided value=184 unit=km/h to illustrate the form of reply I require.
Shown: value=40 unit=km/h
